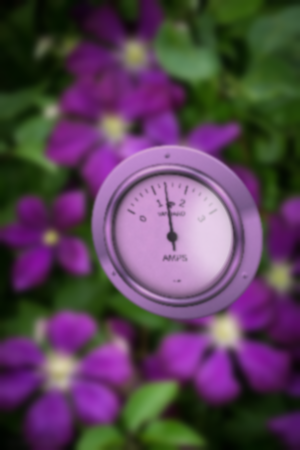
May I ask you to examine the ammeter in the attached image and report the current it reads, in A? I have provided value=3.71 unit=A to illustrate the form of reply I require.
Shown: value=1.4 unit=A
